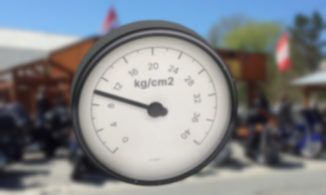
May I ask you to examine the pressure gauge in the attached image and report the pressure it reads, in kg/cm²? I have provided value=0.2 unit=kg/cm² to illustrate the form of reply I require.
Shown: value=10 unit=kg/cm²
